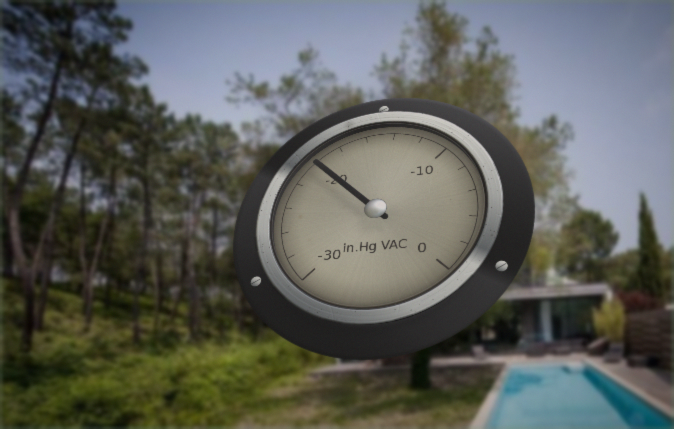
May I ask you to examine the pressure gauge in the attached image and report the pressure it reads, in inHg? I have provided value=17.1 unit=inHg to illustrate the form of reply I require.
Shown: value=-20 unit=inHg
